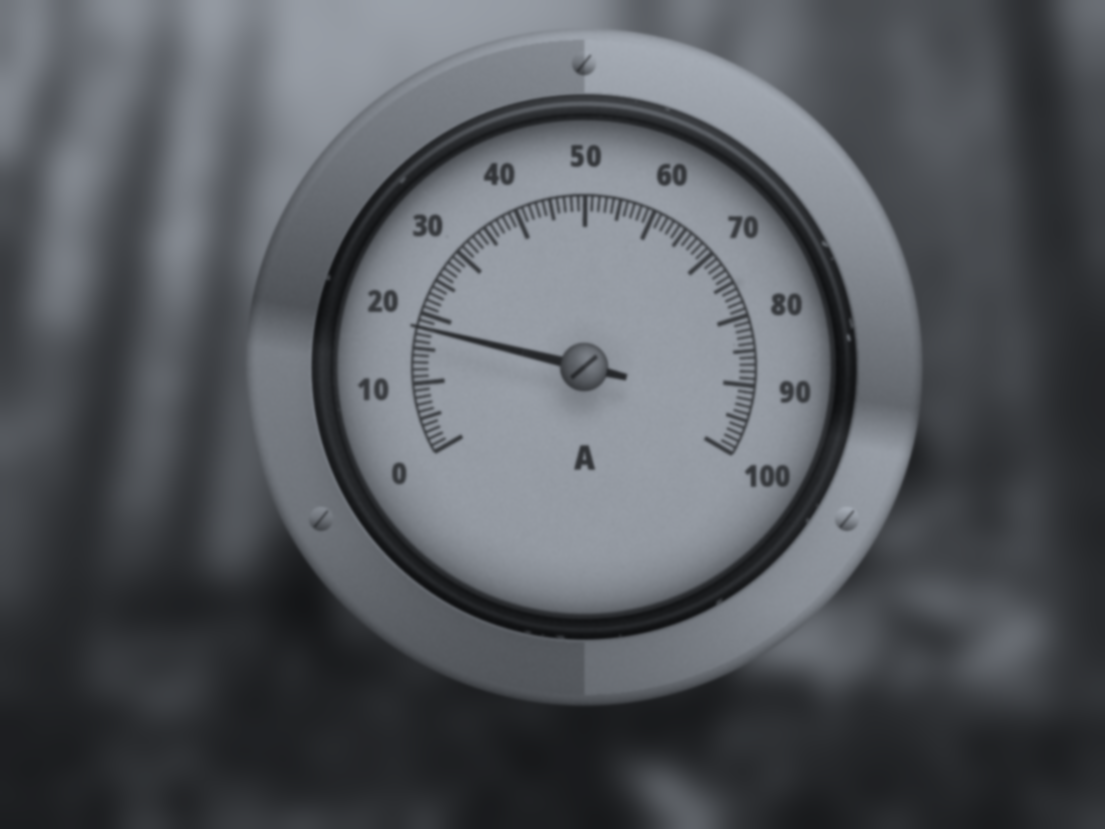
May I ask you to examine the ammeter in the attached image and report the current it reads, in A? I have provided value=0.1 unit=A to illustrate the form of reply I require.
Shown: value=18 unit=A
